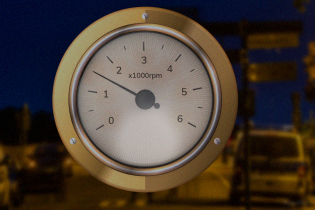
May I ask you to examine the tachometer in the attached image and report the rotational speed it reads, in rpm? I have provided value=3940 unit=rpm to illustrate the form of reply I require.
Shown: value=1500 unit=rpm
